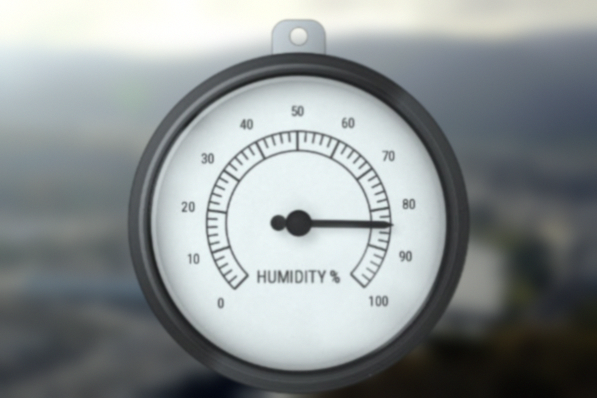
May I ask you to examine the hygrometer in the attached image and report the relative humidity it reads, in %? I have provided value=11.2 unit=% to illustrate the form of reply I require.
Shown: value=84 unit=%
